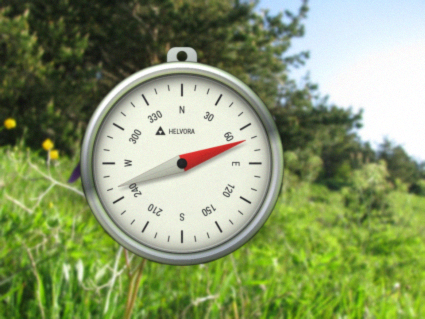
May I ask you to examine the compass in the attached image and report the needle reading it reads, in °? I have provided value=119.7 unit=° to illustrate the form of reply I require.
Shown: value=70 unit=°
